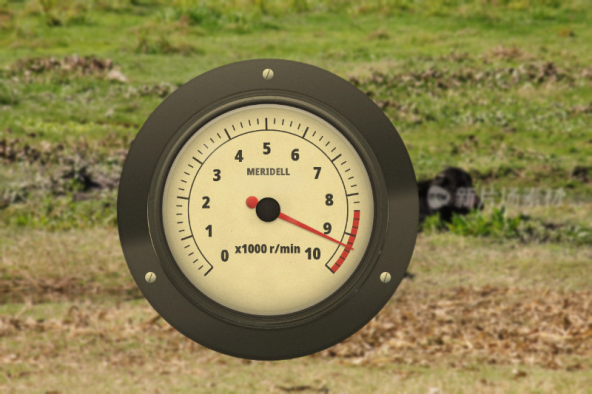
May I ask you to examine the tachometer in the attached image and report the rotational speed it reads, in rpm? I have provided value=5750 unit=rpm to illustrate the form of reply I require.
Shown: value=9300 unit=rpm
